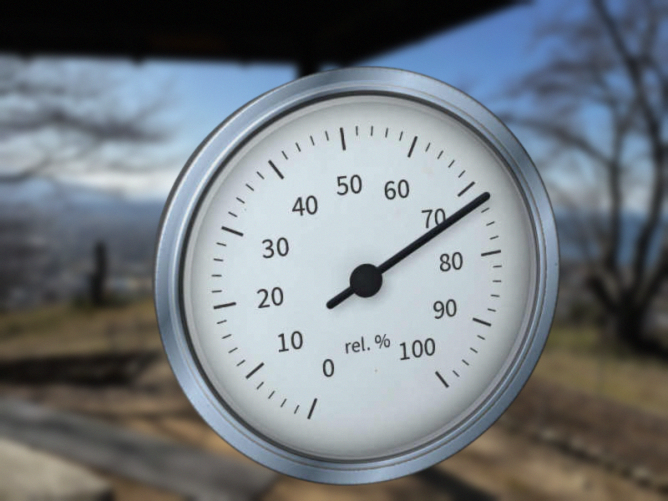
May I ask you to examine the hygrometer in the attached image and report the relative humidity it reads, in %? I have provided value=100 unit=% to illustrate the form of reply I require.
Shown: value=72 unit=%
